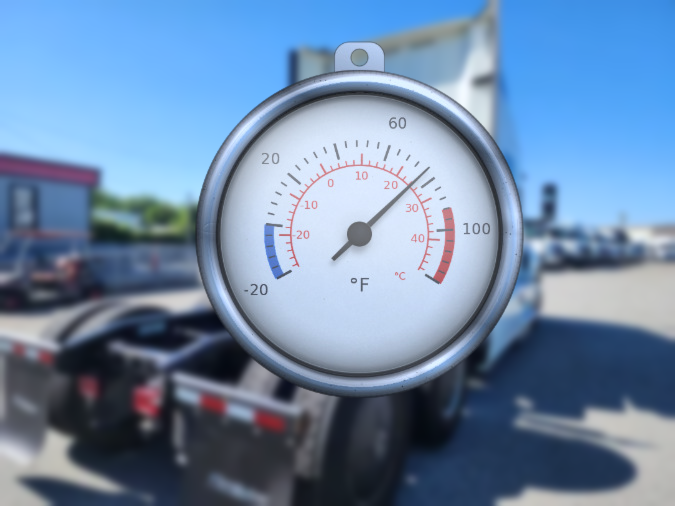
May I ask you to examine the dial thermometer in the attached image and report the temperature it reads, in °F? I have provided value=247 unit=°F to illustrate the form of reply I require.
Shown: value=76 unit=°F
